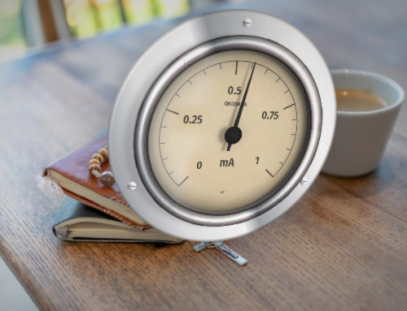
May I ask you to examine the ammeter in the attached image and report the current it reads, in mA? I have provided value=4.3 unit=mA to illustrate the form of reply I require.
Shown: value=0.55 unit=mA
